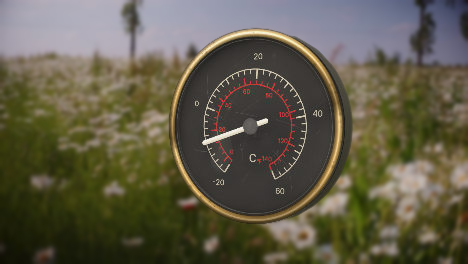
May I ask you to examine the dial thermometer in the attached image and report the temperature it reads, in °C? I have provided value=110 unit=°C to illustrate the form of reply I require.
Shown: value=-10 unit=°C
